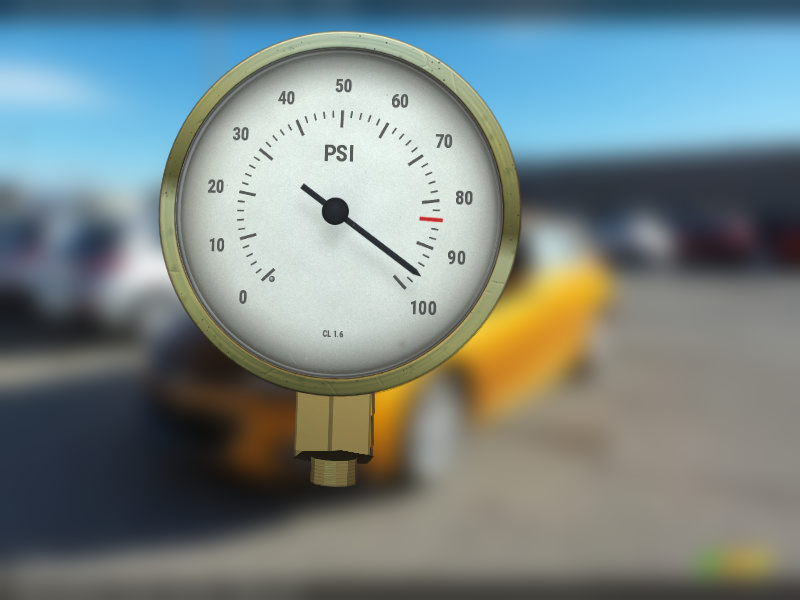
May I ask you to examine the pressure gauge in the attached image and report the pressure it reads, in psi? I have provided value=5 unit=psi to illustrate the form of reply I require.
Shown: value=96 unit=psi
